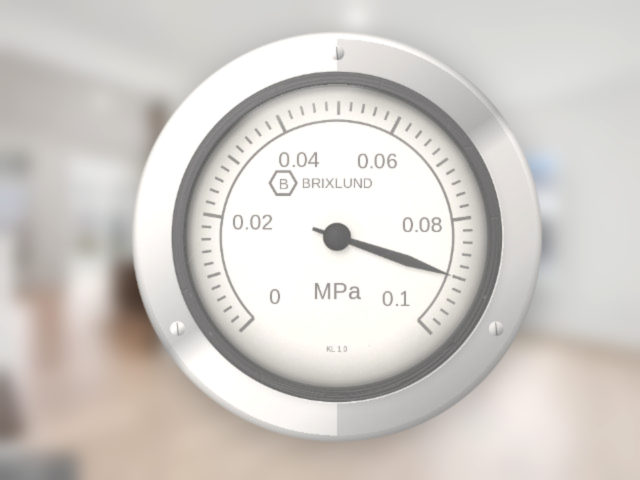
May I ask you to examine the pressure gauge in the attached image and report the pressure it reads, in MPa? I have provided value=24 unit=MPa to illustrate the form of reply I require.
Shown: value=0.09 unit=MPa
